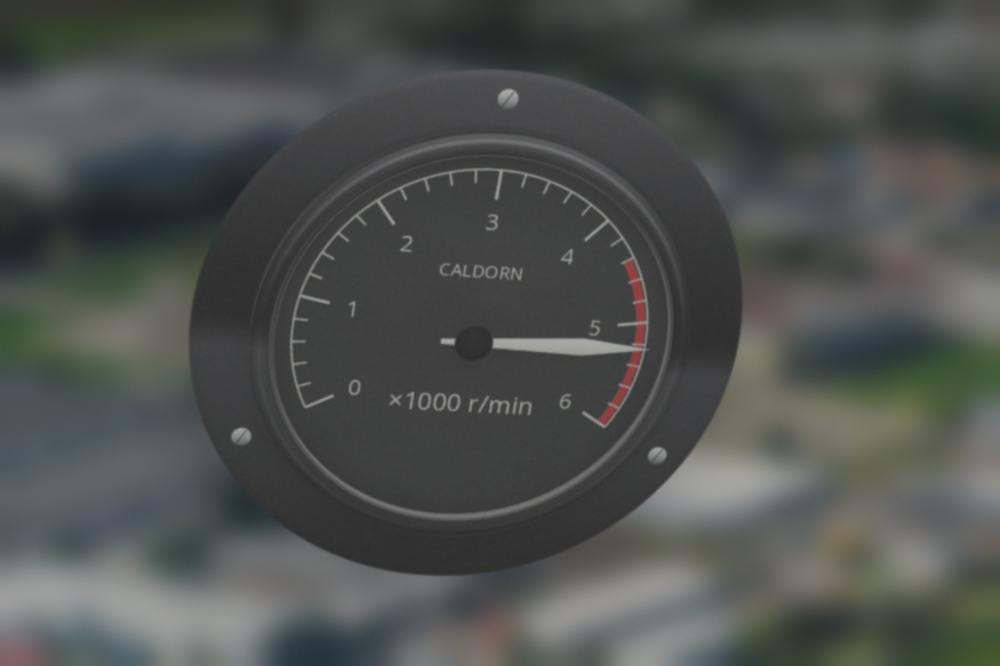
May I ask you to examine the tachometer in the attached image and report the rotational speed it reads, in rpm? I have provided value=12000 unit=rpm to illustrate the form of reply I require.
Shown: value=5200 unit=rpm
